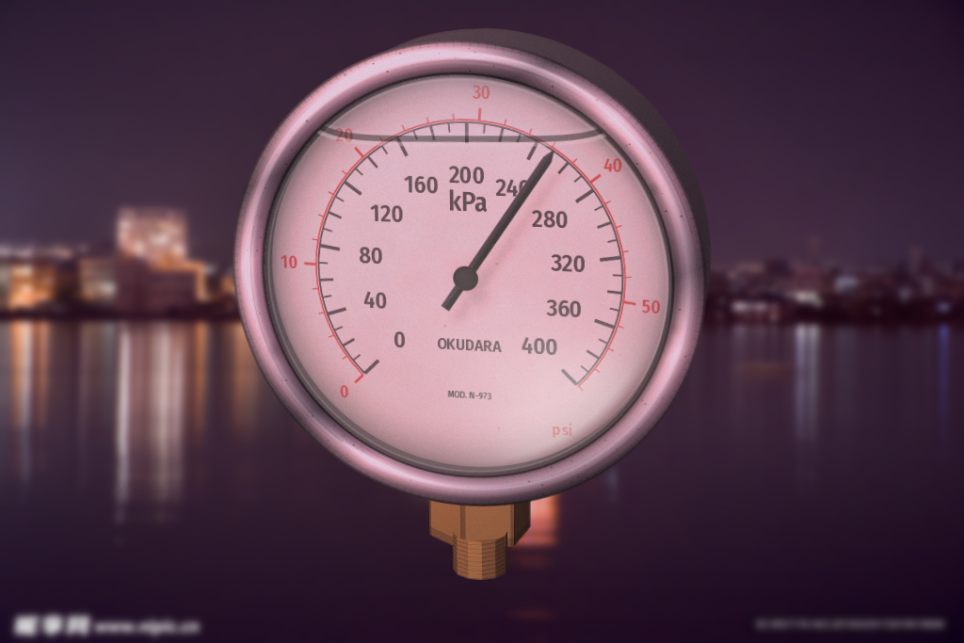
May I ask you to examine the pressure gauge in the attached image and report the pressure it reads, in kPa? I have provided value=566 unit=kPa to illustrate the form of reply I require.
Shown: value=250 unit=kPa
